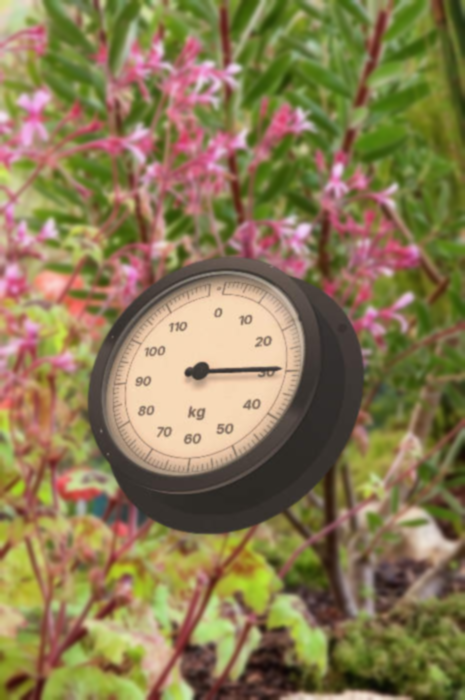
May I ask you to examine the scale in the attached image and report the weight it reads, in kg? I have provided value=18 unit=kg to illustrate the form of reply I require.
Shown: value=30 unit=kg
